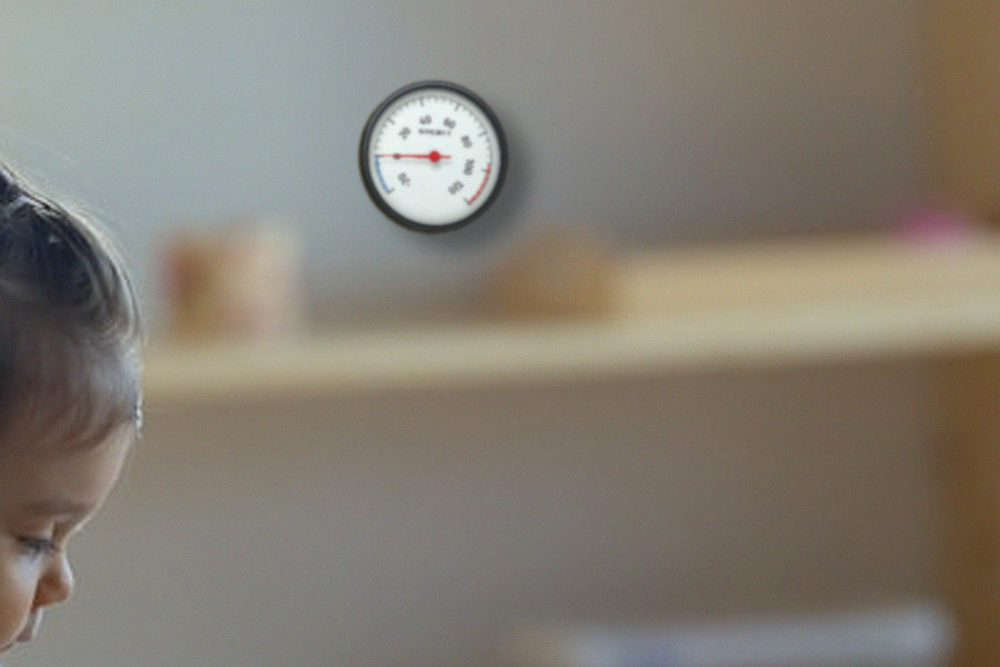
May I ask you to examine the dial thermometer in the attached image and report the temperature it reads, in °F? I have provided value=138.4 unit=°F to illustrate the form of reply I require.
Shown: value=0 unit=°F
